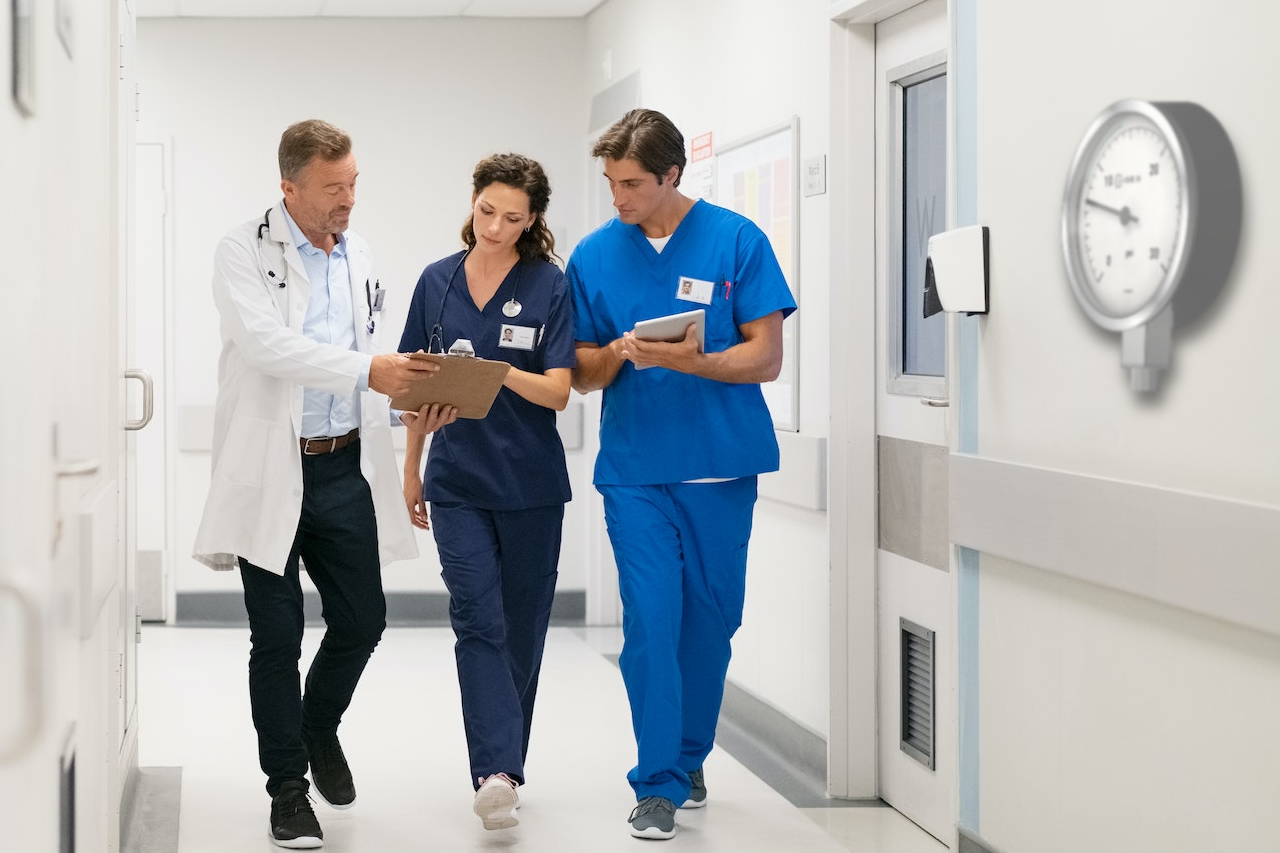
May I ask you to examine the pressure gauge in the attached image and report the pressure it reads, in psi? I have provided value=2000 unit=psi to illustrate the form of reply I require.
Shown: value=7 unit=psi
